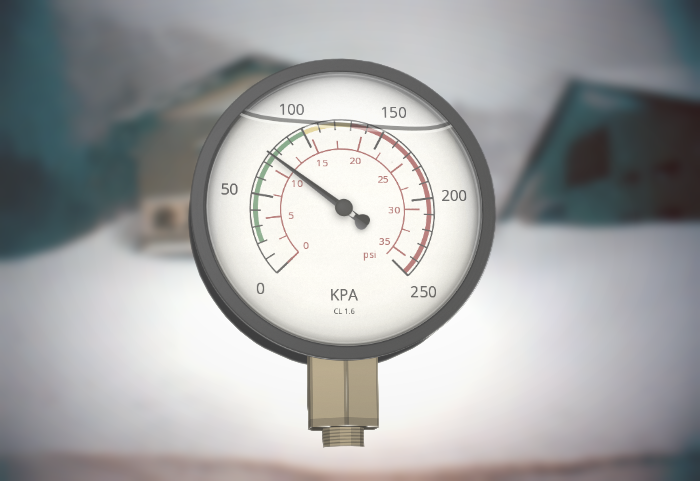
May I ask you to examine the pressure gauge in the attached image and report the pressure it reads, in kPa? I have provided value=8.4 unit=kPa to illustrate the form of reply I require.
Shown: value=75 unit=kPa
